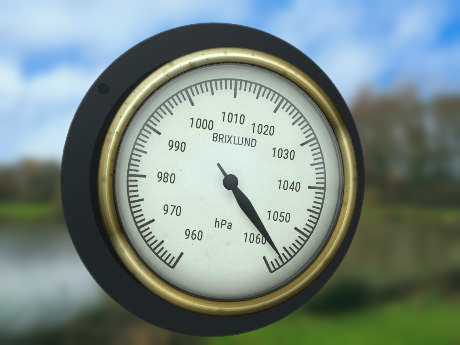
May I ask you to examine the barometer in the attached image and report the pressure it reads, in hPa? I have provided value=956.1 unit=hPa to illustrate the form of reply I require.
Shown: value=1057 unit=hPa
